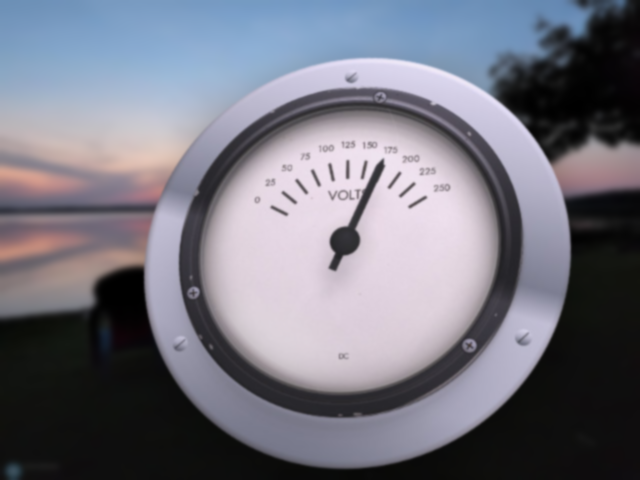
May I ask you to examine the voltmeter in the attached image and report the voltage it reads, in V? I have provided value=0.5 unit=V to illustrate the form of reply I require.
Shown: value=175 unit=V
